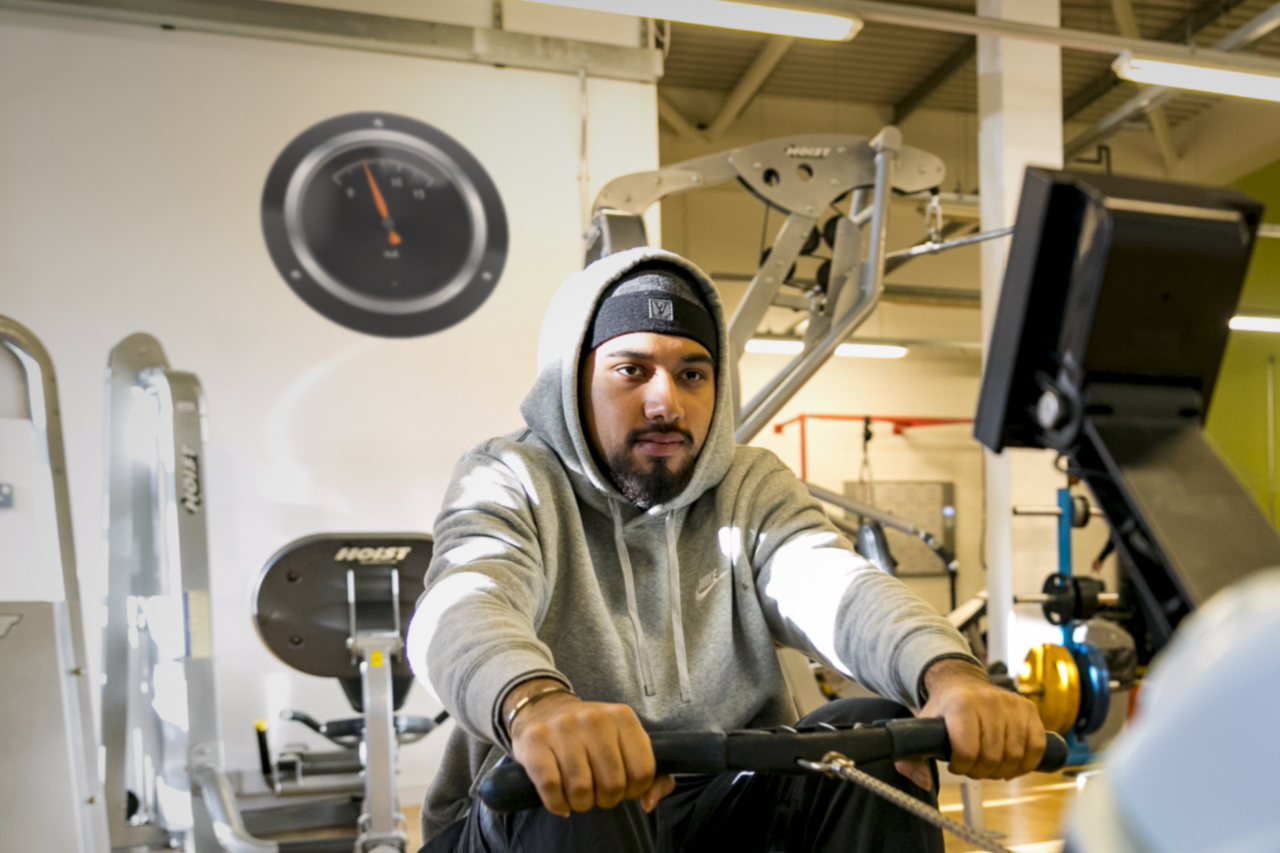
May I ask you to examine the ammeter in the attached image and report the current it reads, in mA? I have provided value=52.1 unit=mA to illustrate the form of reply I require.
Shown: value=5 unit=mA
